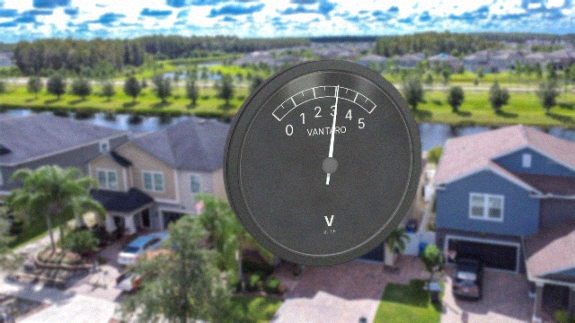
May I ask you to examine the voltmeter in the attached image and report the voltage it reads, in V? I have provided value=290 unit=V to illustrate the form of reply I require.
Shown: value=3 unit=V
